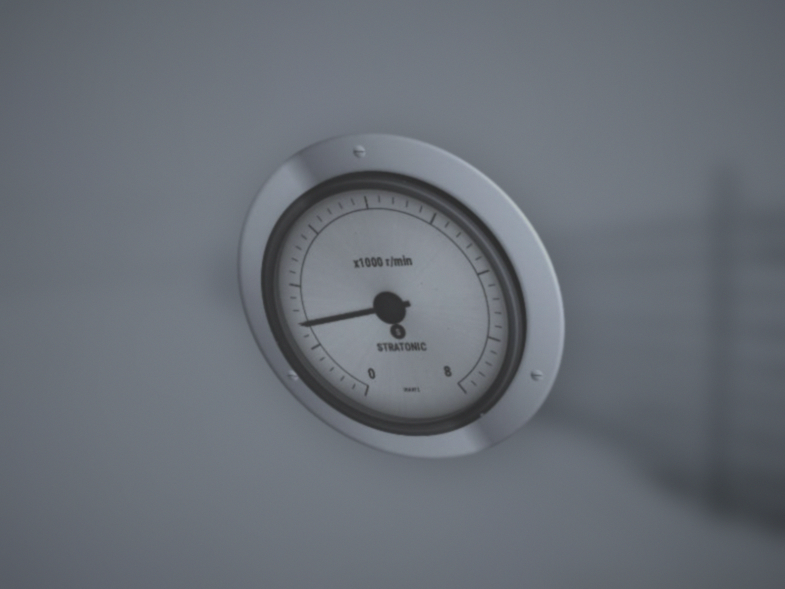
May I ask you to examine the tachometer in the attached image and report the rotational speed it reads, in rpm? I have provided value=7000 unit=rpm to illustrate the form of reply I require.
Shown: value=1400 unit=rpm
